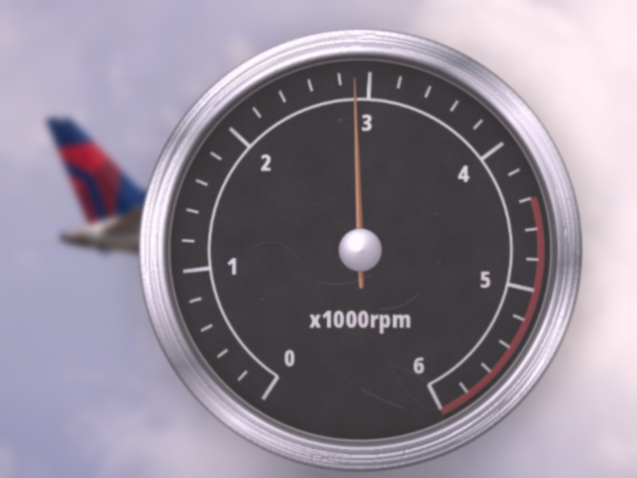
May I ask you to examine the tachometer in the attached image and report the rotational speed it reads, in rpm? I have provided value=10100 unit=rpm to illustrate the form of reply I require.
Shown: value=2900 unit=rpm
